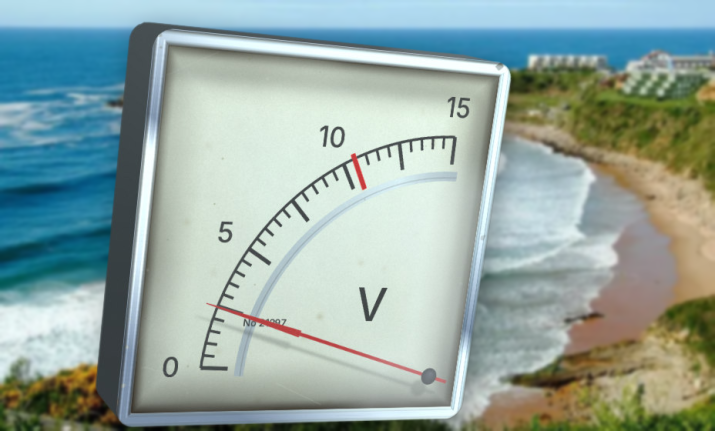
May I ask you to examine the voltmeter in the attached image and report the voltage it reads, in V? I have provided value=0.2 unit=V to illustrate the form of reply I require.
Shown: value=2.5 unit=V
